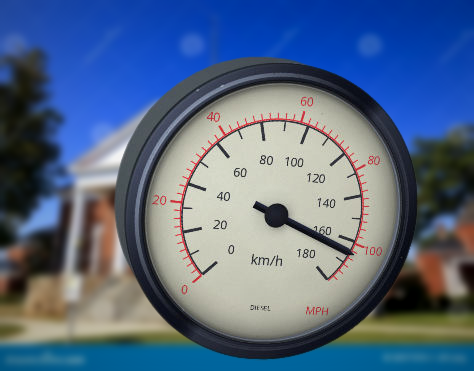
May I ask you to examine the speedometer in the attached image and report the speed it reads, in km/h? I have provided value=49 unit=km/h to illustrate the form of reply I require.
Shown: value=165 unit=km/h
